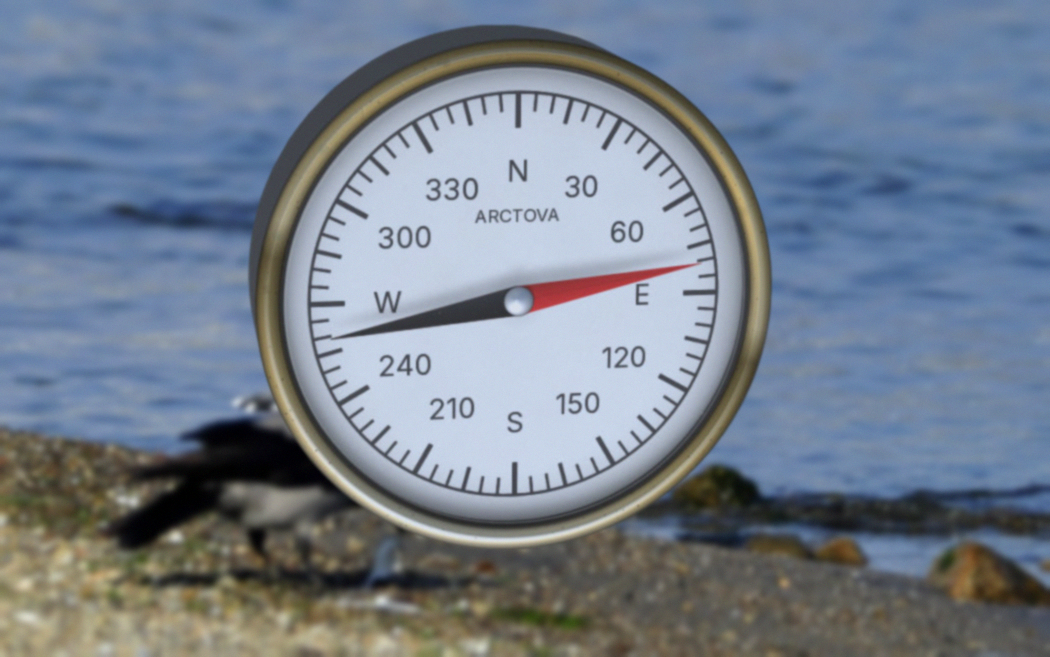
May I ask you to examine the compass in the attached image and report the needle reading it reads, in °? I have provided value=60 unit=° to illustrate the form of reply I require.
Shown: value=80 unit=°
